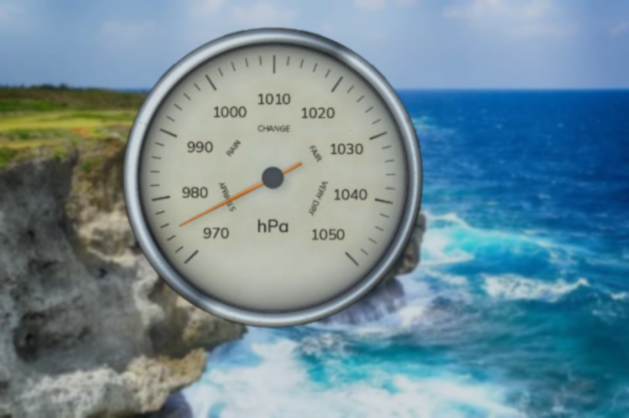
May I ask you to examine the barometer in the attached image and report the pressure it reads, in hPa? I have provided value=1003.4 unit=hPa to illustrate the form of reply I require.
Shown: value=975 unit=hPa
